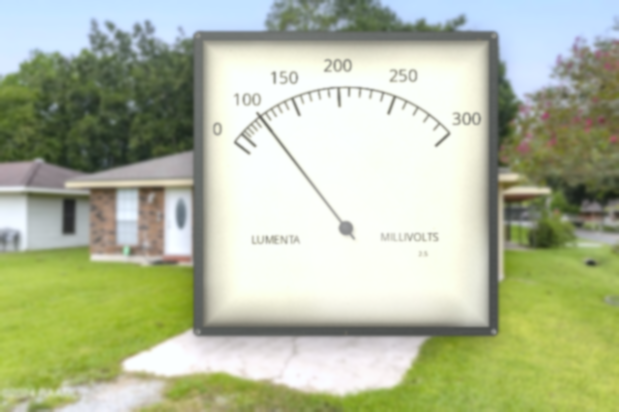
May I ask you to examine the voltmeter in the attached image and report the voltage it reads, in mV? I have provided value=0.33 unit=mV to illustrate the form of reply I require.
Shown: value=100 unit=mV
